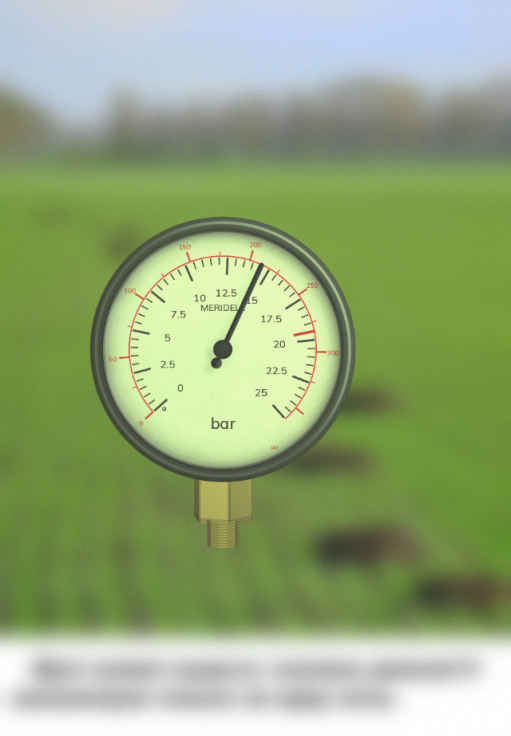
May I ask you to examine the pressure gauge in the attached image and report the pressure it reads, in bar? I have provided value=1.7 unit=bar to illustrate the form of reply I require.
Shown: value=14.5 unit=bar
